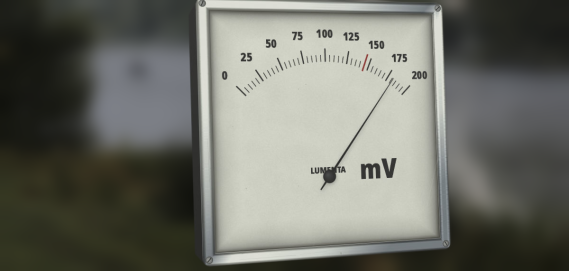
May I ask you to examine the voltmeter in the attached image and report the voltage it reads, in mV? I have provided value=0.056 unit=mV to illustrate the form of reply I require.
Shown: value=180 unit=mV
